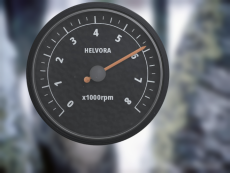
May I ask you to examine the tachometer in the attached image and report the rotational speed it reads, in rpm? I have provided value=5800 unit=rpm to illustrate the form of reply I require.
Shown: value=5875 unit=rpm
